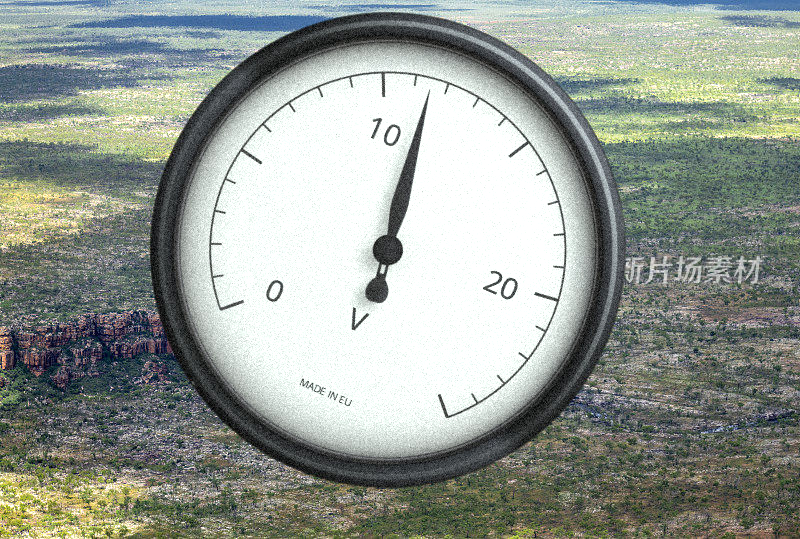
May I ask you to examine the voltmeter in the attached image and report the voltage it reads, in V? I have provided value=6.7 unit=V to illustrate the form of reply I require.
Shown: value=11.5 unit=V
